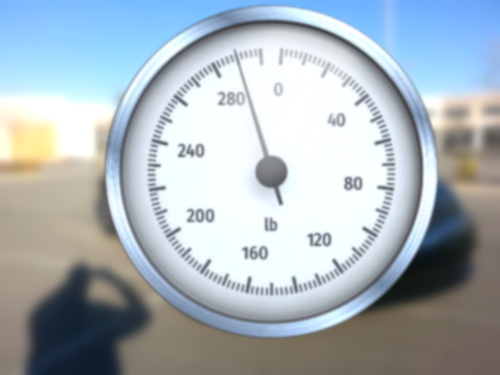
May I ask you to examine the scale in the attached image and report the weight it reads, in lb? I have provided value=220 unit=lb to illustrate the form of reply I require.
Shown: value=290 unit=lb
